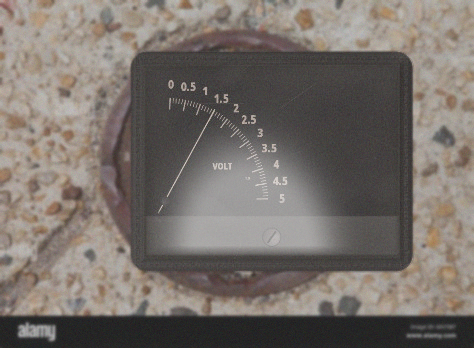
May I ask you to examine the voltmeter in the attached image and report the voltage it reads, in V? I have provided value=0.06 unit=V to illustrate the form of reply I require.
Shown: value=1.5 unit=V
